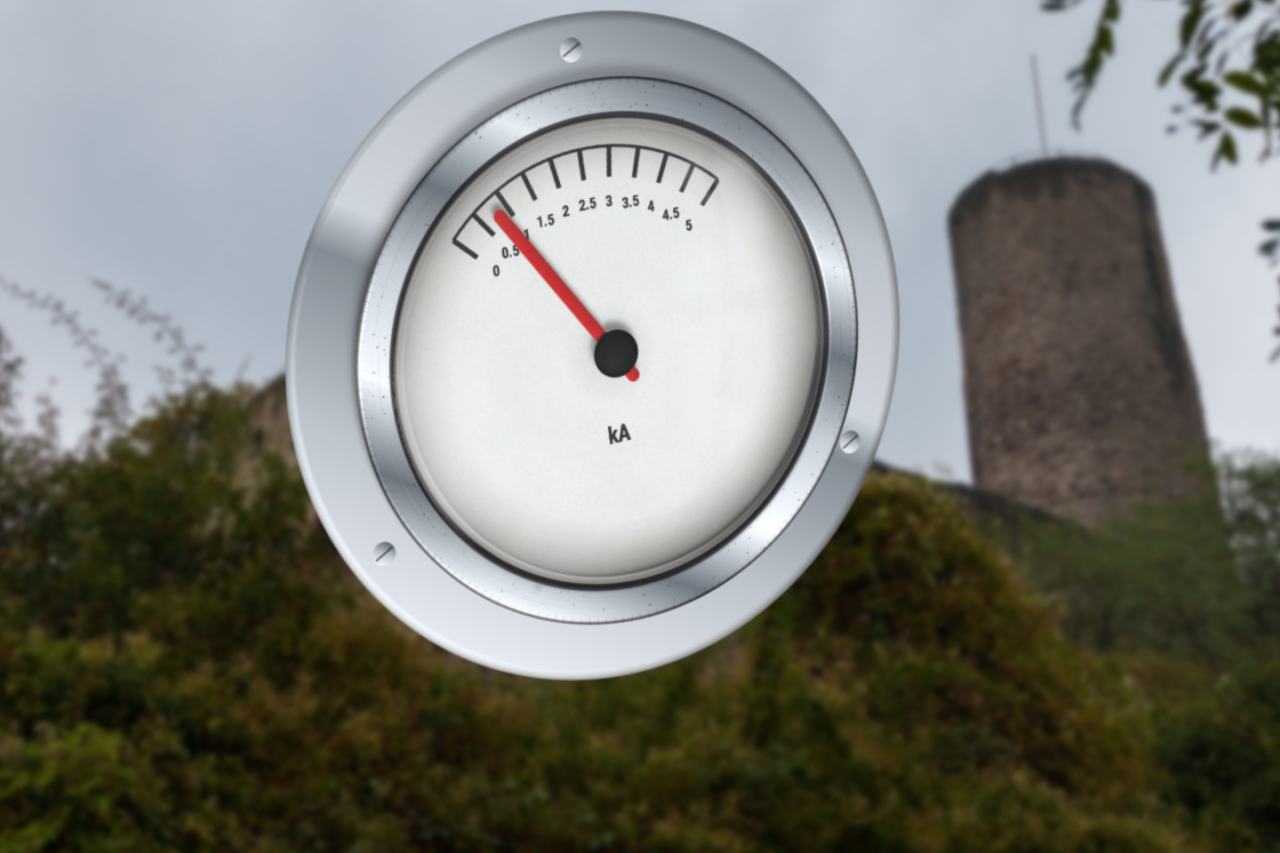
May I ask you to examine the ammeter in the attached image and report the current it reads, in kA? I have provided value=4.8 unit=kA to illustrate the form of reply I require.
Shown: value=0.75 unit=kA
